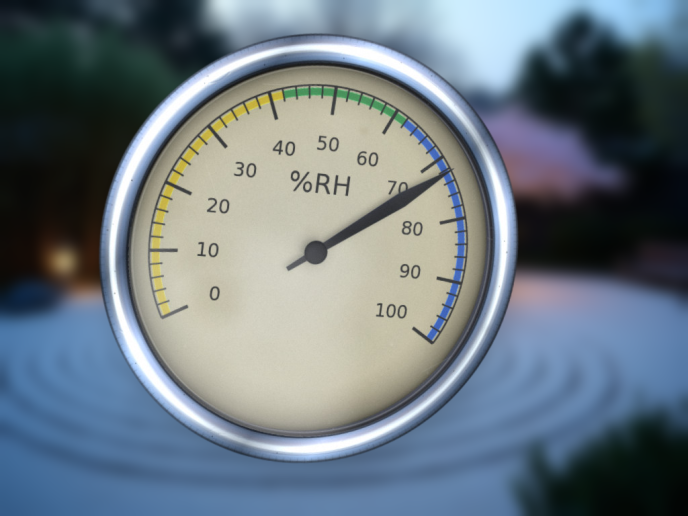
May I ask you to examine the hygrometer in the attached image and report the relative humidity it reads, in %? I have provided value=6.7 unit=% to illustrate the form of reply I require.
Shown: value=72 unit=%
